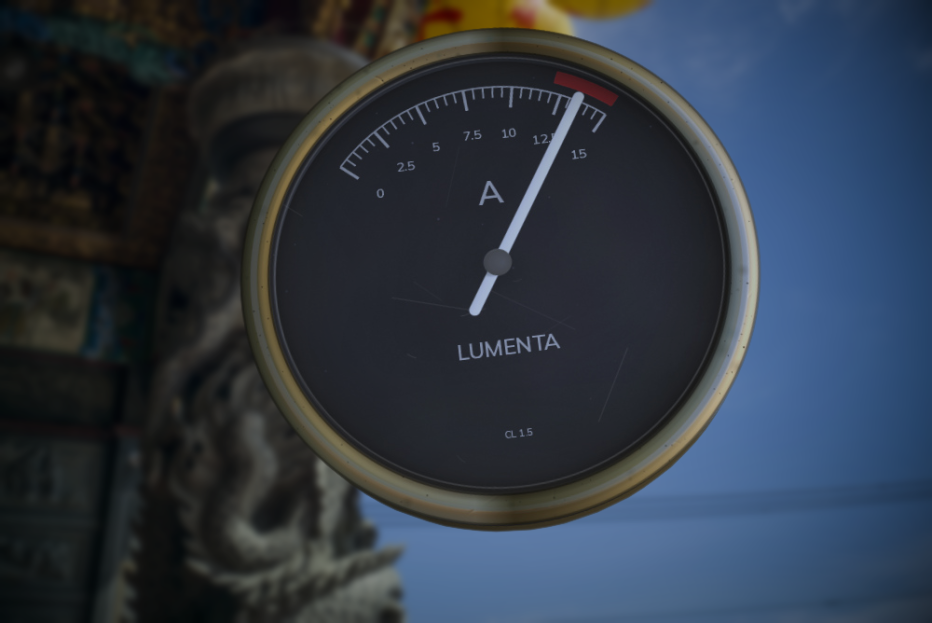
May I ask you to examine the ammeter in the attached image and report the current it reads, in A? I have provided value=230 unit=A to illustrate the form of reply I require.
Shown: value=13.5 unit=A
